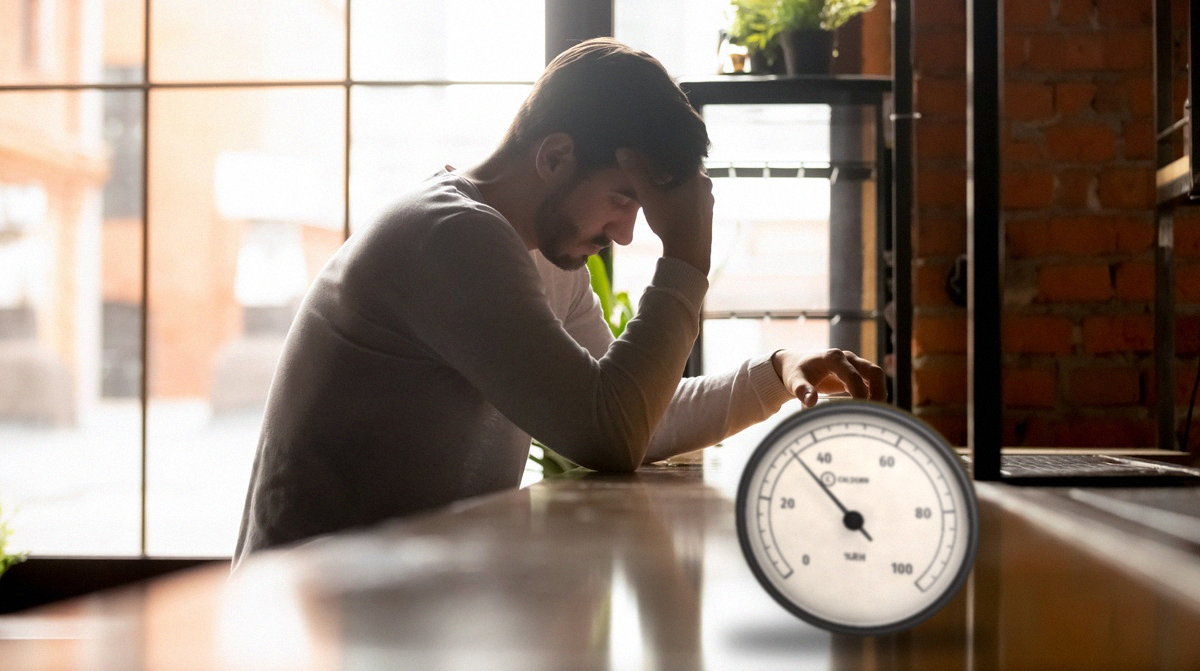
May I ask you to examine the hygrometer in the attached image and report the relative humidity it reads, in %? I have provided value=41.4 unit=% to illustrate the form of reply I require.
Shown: value=34 unit=%
